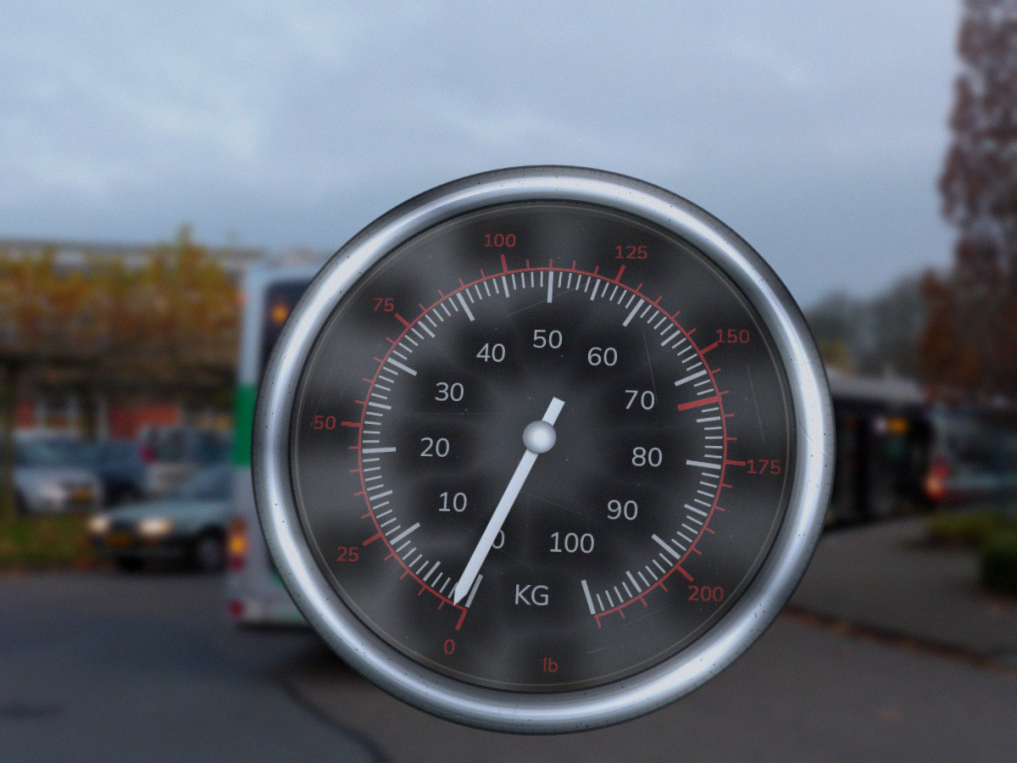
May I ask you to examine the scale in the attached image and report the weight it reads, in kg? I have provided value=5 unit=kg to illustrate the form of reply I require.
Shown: value=1 unit=kg
